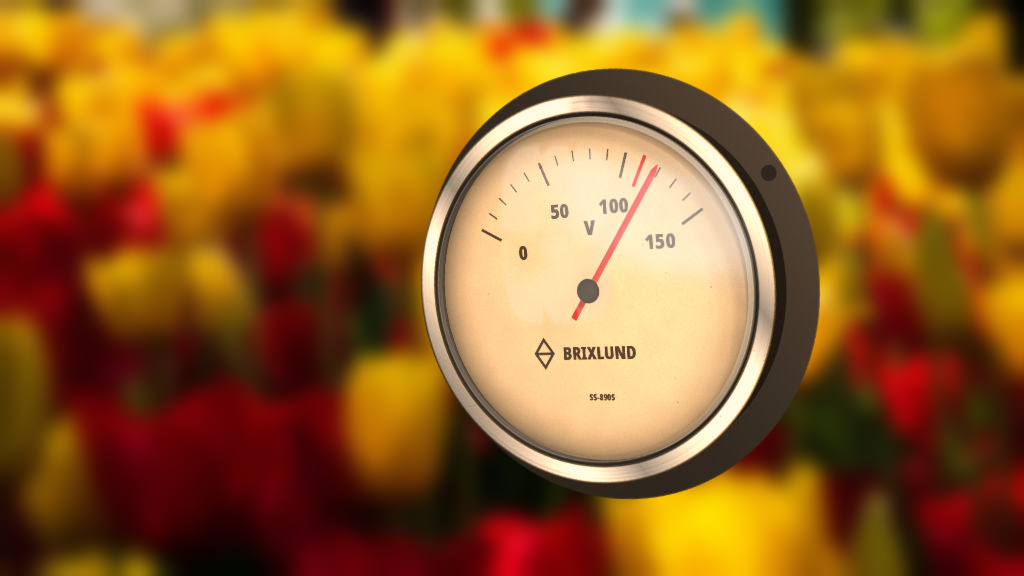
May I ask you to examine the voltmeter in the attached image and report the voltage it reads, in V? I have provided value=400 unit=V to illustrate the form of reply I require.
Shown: value=120 unit=V
